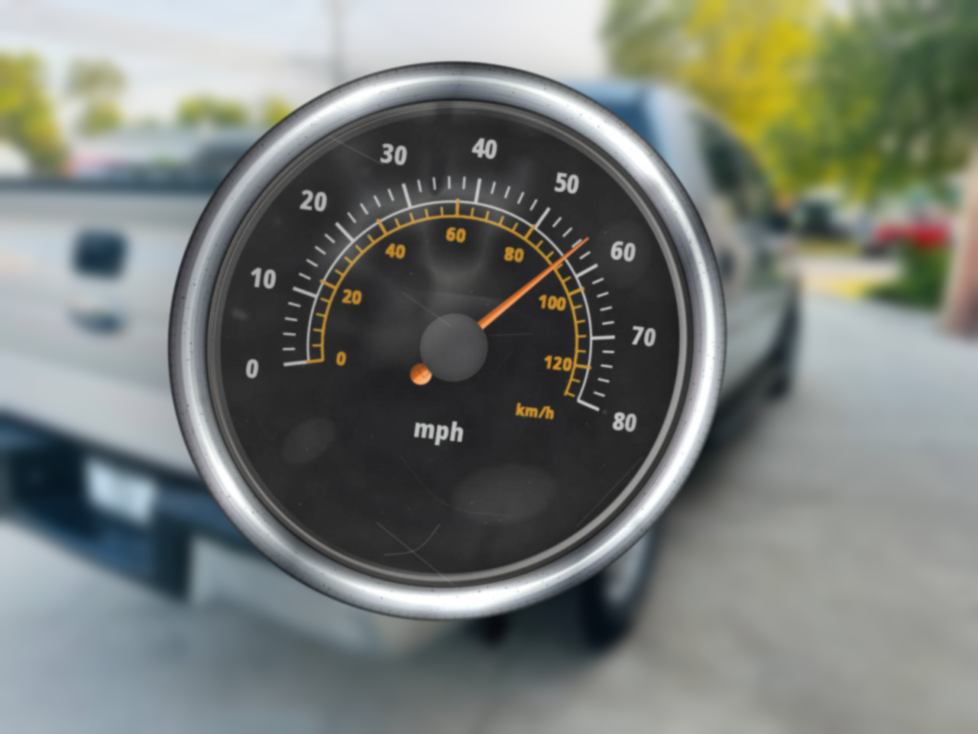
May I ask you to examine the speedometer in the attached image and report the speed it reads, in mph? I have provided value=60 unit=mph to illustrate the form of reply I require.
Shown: value=56 unit=mph
